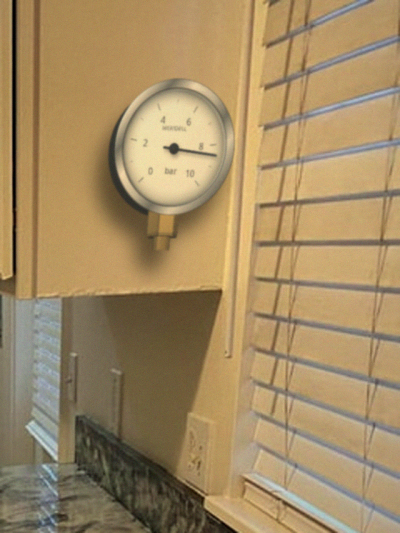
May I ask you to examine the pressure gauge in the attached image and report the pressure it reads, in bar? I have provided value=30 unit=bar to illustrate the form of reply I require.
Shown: value=8.5 unit=bar
